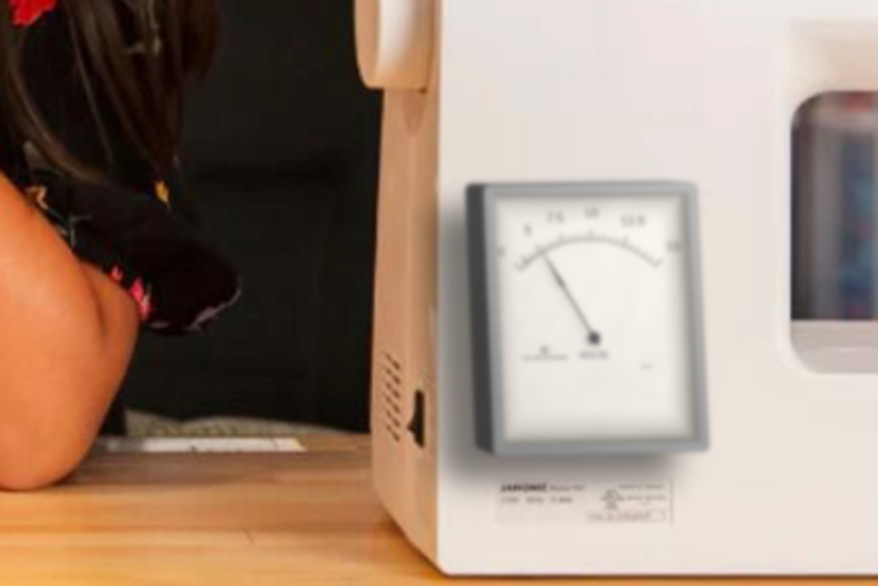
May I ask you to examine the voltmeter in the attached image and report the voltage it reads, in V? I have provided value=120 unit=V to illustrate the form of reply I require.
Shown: value=5 unit=V
